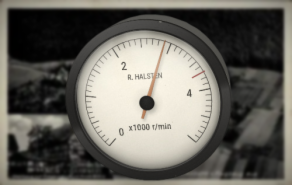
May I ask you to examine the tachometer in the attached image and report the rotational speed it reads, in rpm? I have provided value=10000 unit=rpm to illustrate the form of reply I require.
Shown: value=2900 unit=rpm
